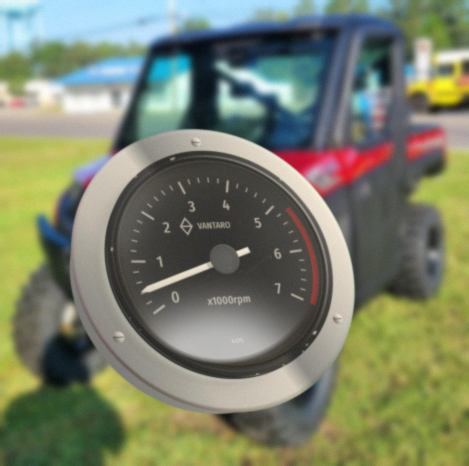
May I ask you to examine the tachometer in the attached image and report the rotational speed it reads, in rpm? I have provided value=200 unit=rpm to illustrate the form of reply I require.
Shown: value=400 unit=rpm
